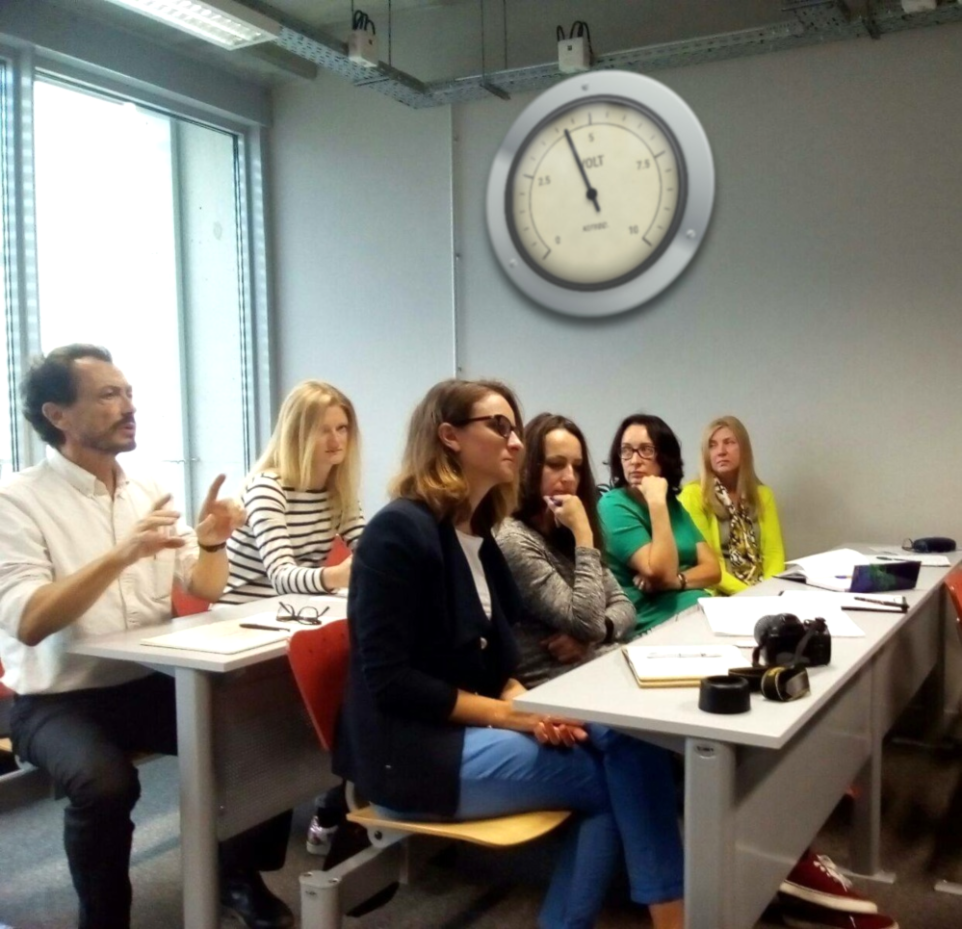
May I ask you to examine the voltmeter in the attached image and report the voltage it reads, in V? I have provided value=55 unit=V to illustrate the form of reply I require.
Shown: value=4.25 unit=V
